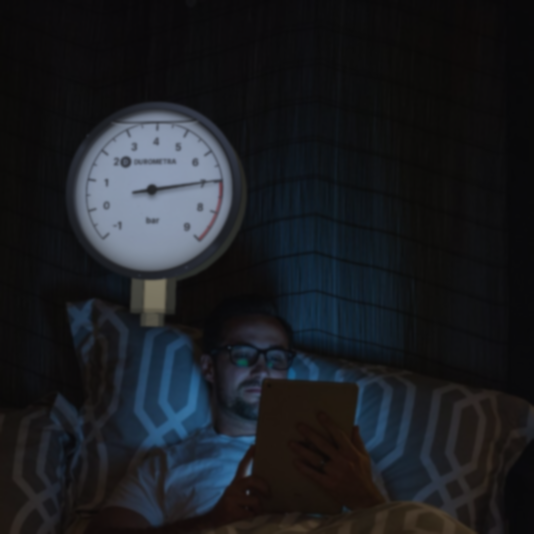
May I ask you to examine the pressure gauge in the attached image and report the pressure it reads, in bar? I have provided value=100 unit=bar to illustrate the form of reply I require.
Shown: value=7 unit=bar
